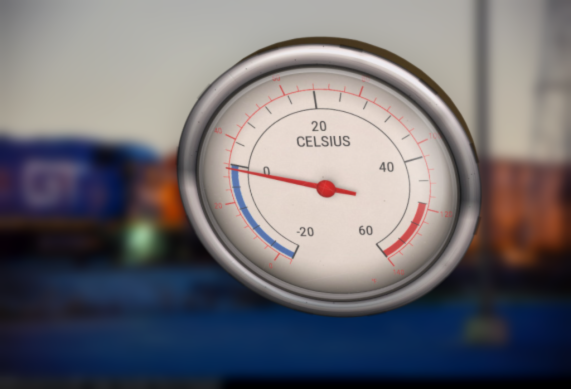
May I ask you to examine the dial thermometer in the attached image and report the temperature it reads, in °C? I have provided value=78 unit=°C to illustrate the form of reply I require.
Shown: value=0 unit=°C
